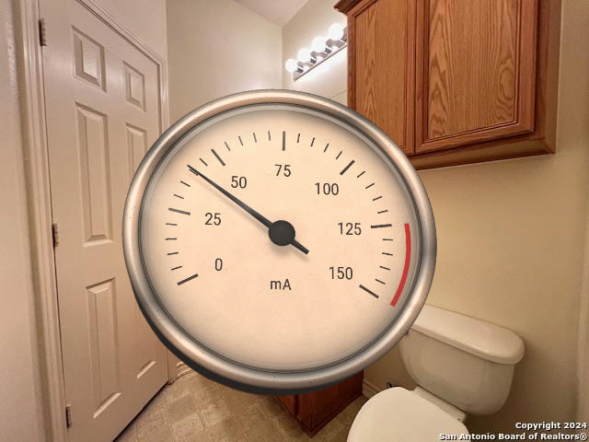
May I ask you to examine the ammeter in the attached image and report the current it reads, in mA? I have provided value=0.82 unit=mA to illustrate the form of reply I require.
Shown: value=40 unit=mA
